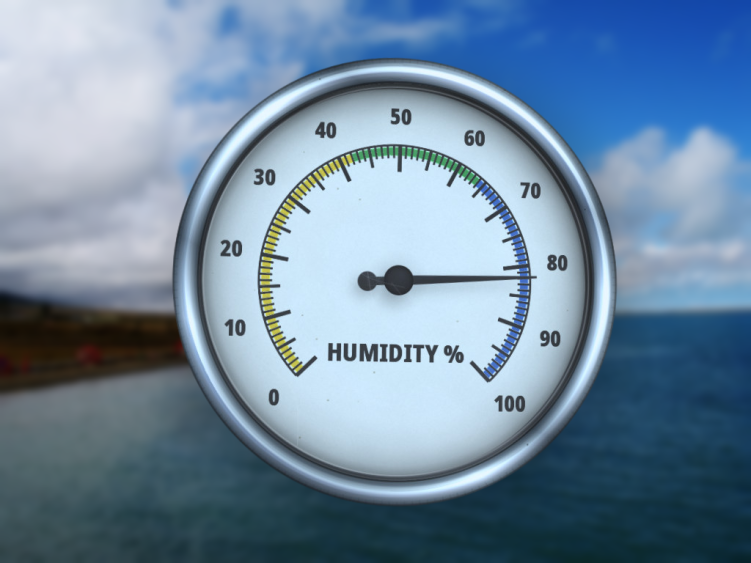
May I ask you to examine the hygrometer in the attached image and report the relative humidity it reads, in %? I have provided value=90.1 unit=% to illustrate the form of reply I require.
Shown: value=82 unit=%
